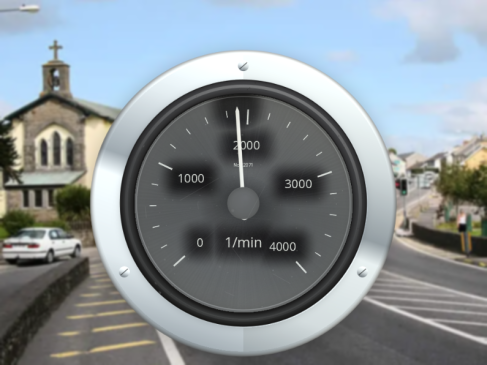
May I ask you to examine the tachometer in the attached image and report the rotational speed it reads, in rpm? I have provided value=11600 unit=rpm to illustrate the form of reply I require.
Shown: value=1900 unit=rpm
